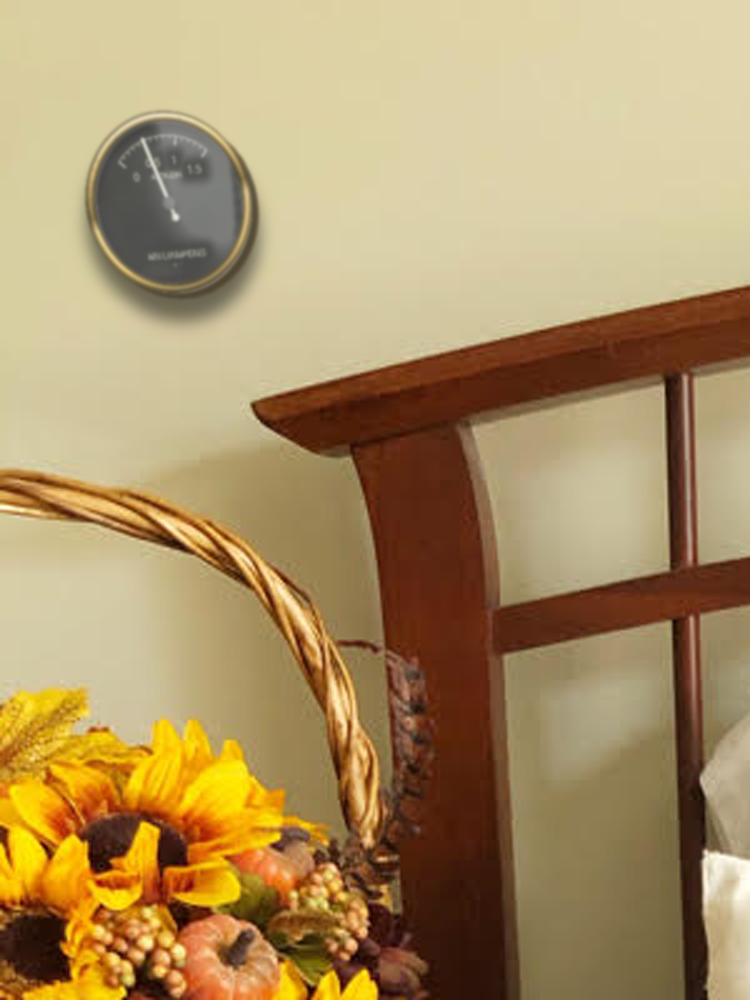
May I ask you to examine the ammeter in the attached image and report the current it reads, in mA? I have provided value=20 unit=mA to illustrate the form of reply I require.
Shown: value=0.5 unit=mA
